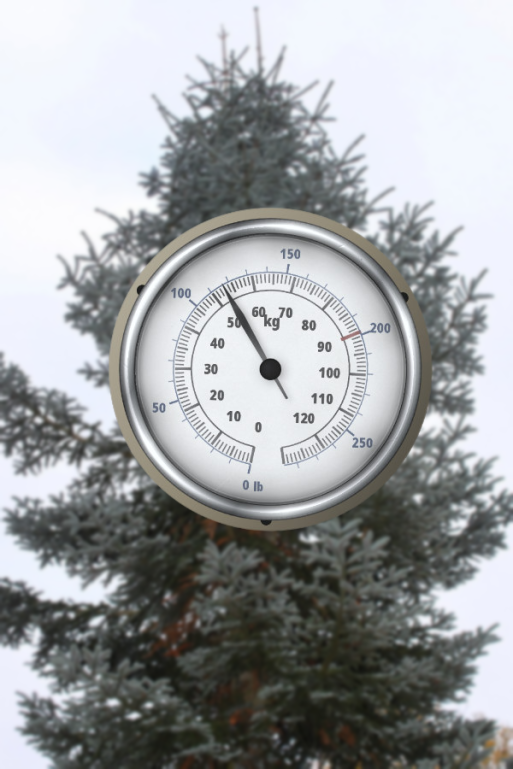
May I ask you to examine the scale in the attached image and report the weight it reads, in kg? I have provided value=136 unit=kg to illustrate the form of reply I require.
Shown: value=53 unit=kg
